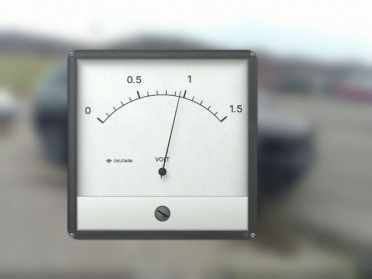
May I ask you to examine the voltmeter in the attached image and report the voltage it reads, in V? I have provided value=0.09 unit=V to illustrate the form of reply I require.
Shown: value=0.95 unit=V
